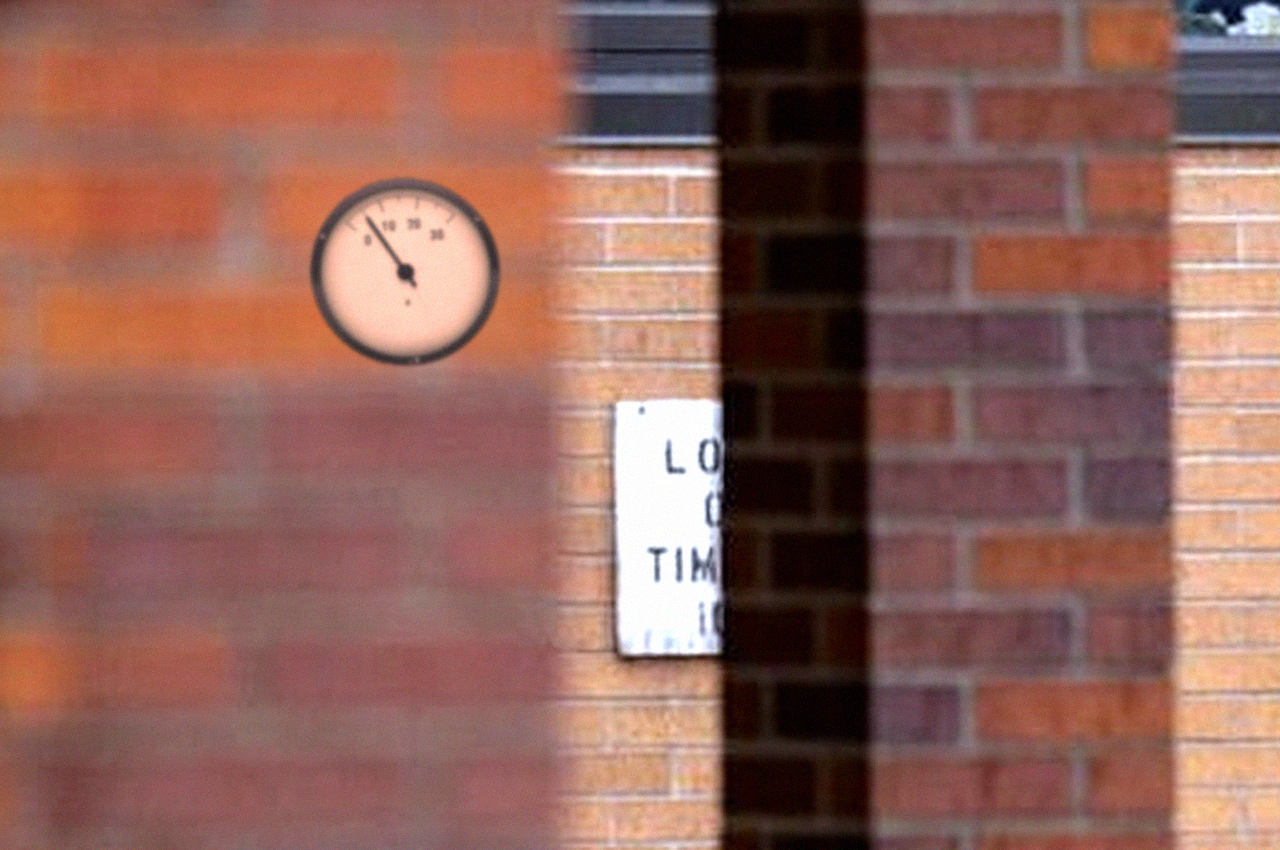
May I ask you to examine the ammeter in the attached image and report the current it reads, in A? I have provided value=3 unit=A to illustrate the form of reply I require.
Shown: value=5 unit=A
